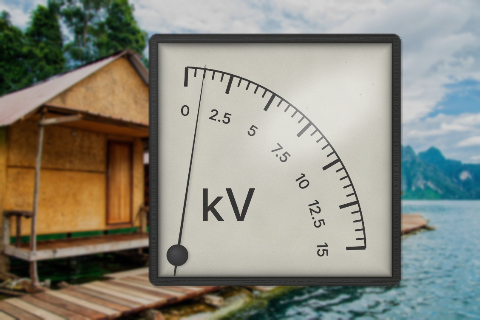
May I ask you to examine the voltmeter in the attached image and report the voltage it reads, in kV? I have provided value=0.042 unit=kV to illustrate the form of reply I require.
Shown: value=1 unit=kV
